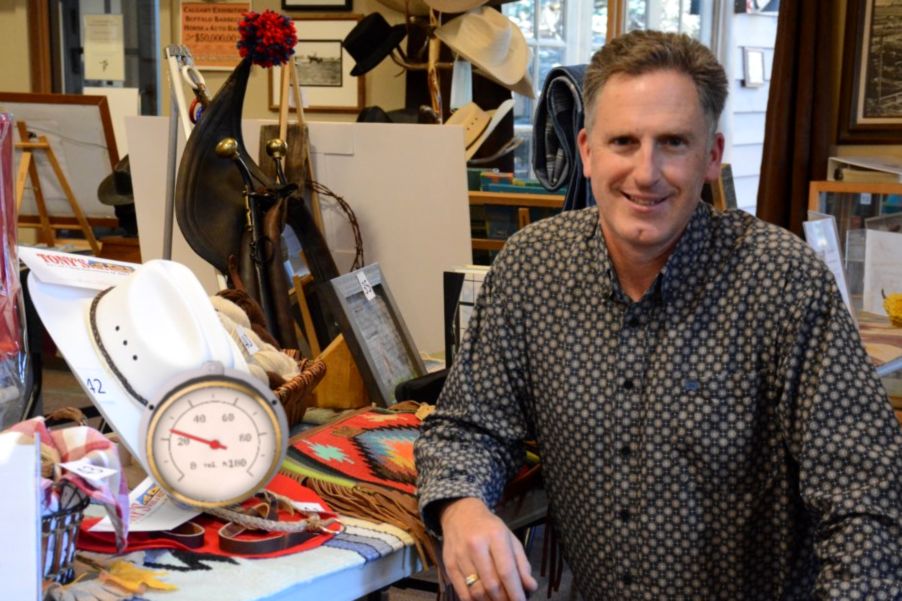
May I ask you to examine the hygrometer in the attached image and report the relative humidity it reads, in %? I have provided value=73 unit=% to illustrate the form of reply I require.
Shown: value=25 unit=%
